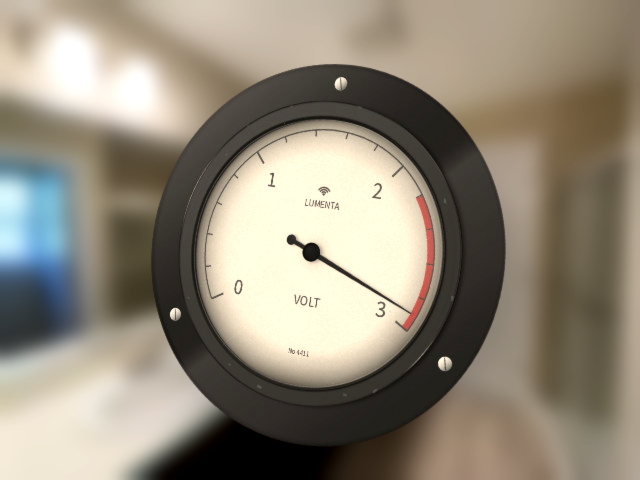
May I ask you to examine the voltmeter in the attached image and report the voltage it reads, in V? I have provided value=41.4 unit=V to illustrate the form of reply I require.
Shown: value=2.9 unit=V
